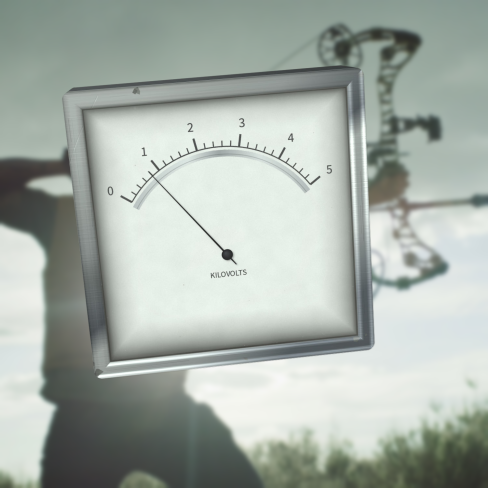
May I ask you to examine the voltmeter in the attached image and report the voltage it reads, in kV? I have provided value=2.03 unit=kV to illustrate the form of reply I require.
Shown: value=0.8 unit=kV
